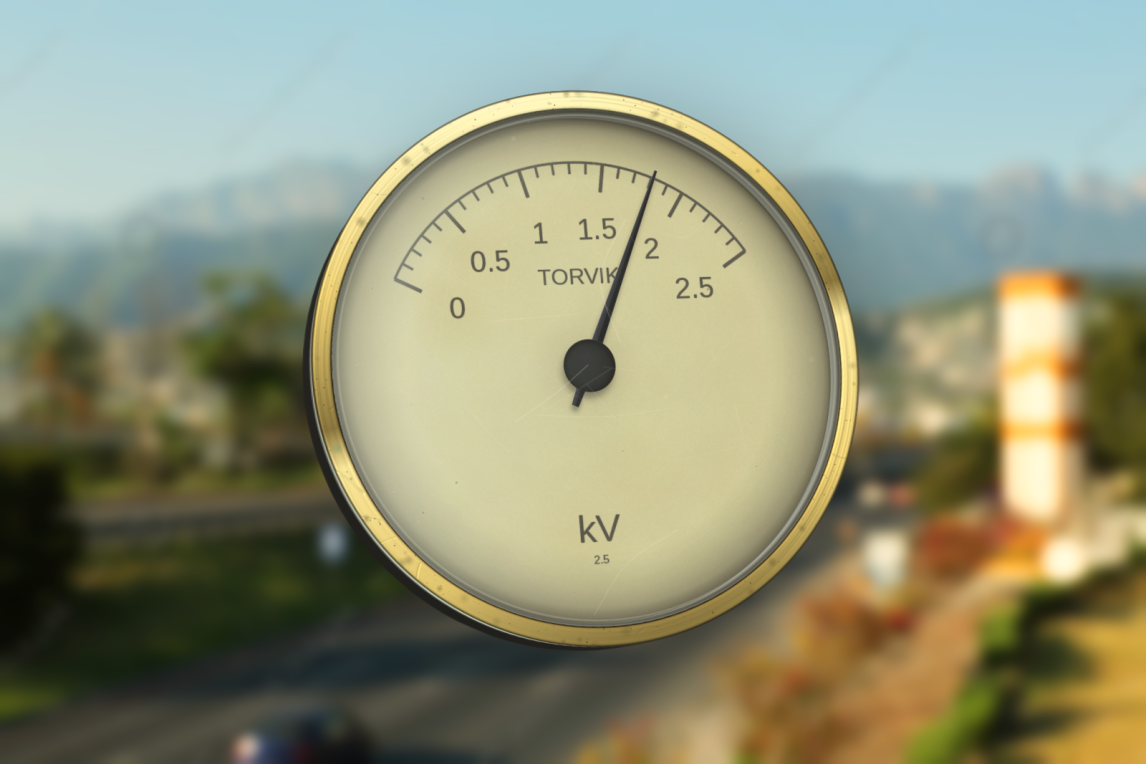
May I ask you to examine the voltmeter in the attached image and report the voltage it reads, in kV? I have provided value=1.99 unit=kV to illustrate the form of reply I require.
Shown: value=1.8 unit=kV
